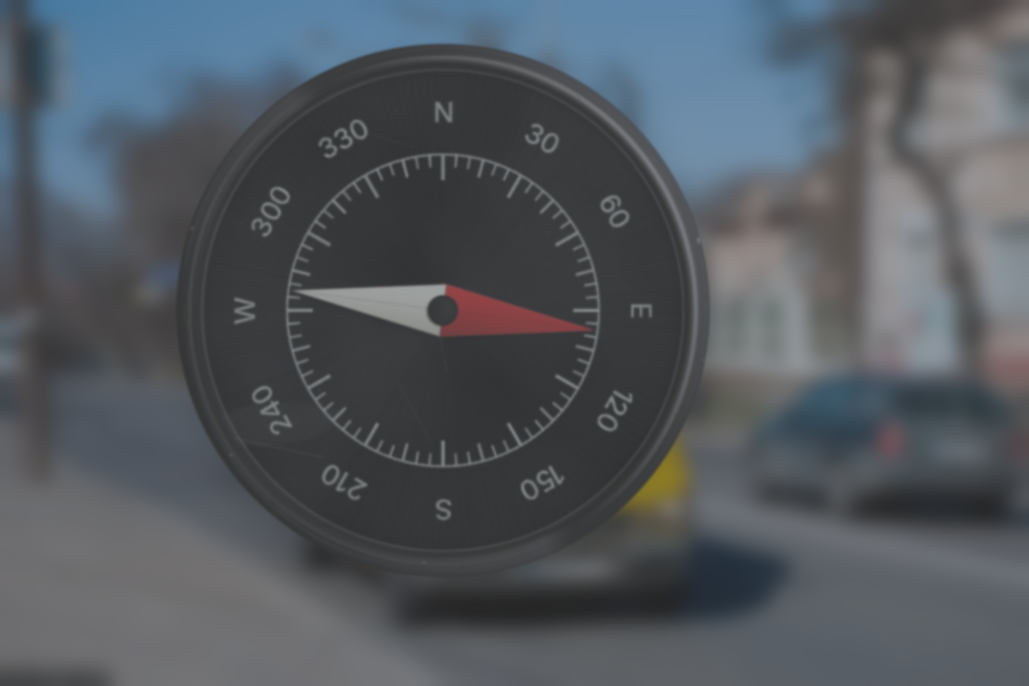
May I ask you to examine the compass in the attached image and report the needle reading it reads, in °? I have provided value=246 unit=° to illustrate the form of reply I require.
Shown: value=97.5 unit=°
